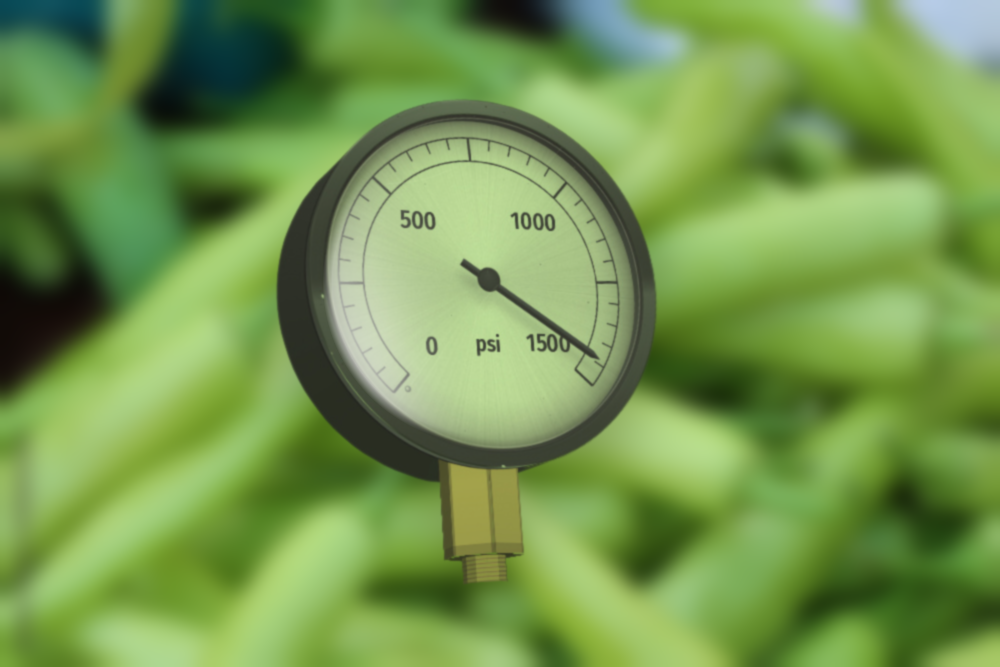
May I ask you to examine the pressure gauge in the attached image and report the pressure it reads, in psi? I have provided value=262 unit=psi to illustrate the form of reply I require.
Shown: value=1450 unit=psi
